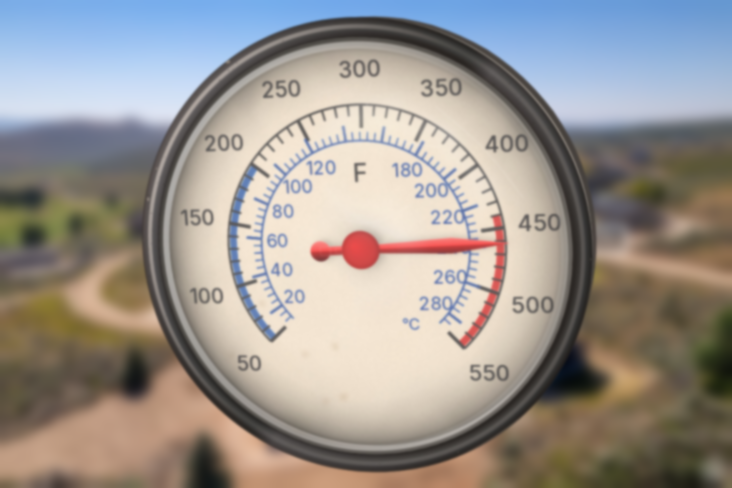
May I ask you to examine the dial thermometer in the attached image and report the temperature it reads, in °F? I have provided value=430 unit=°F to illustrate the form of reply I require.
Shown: value=460 unit=°F
